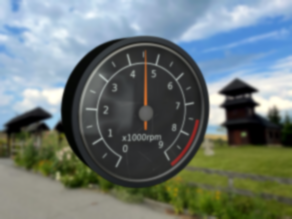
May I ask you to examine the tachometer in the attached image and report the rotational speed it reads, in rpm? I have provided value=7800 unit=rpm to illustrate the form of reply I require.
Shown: value=4500 unit=rpm
